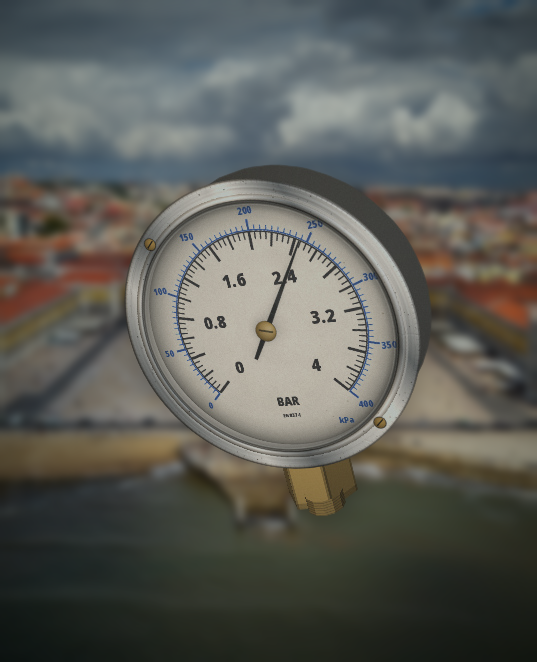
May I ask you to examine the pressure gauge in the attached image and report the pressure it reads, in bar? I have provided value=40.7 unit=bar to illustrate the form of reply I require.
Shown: value=2.45 unit=bar
